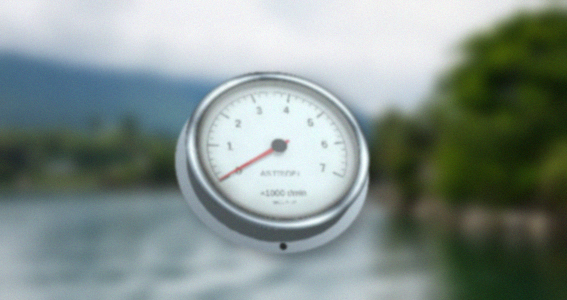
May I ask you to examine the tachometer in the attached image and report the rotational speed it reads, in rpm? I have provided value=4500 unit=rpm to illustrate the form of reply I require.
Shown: value=0 unit=rpm
